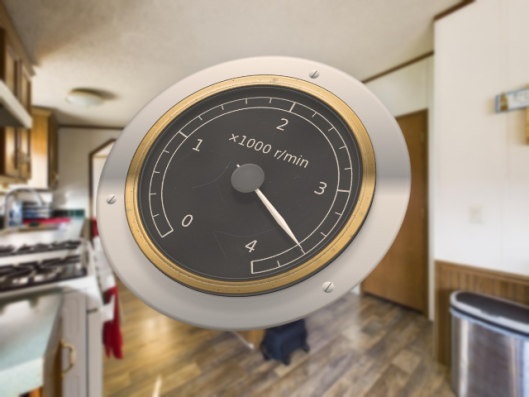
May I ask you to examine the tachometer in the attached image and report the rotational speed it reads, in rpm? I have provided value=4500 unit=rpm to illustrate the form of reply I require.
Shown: value=3600 unit=rpm
